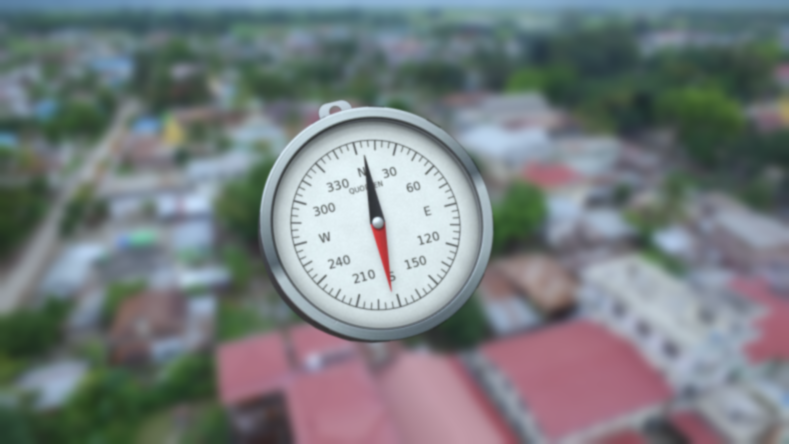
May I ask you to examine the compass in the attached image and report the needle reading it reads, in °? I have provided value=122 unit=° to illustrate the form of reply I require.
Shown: value=185 unit=°
